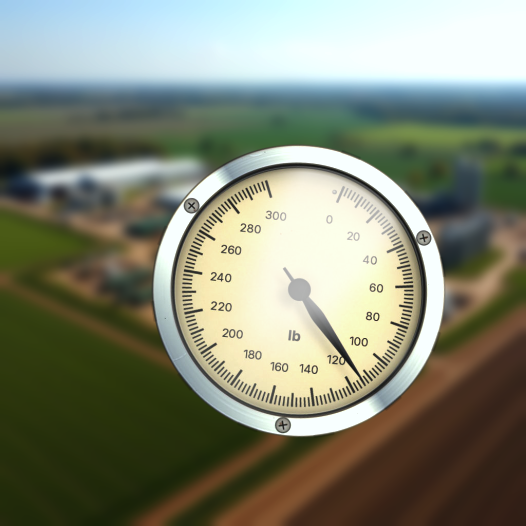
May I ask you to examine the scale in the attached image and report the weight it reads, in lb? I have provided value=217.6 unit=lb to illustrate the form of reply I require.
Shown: value=114 unit=lb
